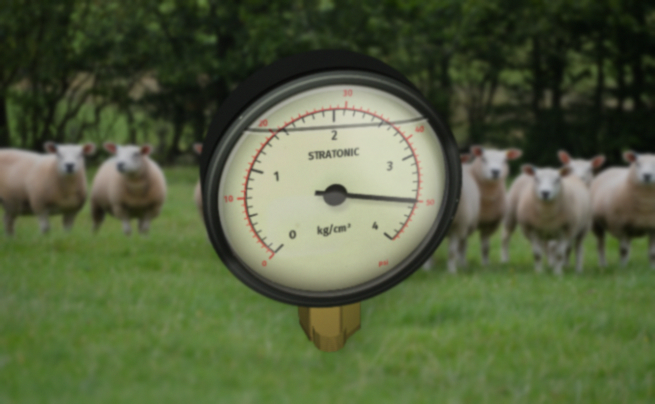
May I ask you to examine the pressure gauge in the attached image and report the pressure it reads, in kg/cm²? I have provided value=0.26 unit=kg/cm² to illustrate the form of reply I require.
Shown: value=3.5 unit=kg/cm²
